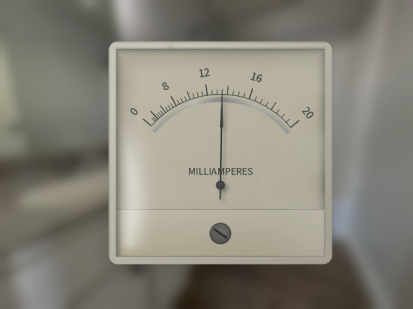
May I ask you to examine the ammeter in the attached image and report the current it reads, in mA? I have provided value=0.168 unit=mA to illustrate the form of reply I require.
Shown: value=13.5 unit=mA
